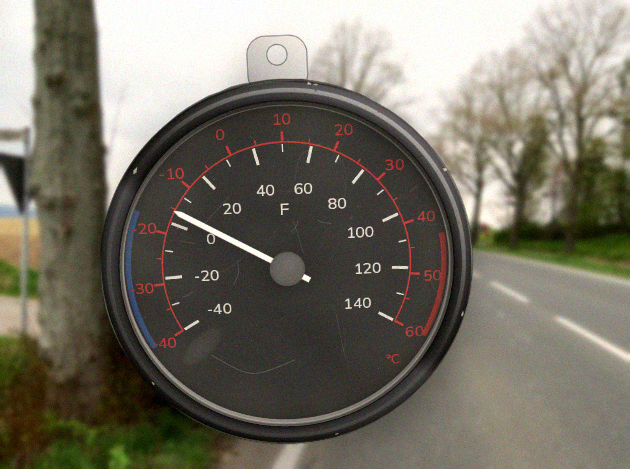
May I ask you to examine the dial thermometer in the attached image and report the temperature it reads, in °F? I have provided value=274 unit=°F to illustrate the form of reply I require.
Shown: value=5 unit=°F
